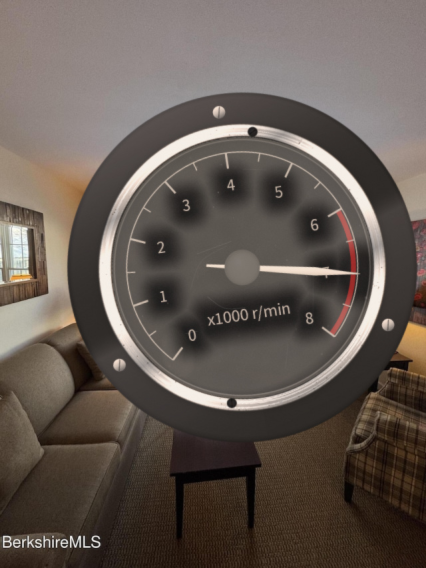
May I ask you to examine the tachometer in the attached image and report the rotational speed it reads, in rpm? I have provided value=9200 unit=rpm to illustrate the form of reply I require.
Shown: value=7000 unit=rpm
